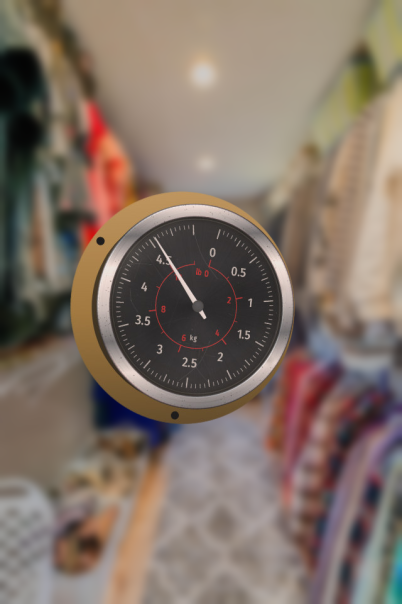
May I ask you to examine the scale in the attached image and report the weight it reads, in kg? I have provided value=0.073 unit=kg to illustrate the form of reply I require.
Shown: value=4.55 unit=kg
